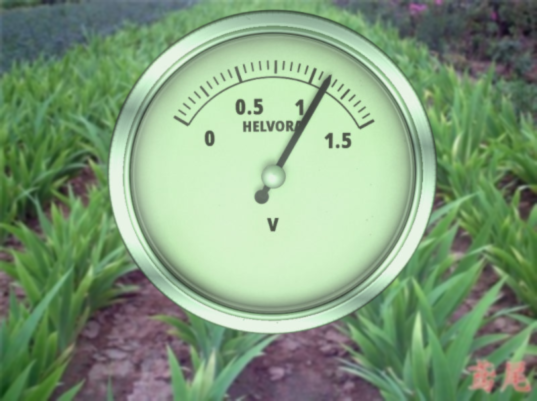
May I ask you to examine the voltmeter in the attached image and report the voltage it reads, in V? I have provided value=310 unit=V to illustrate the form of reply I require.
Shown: value=1.1 unit=V
